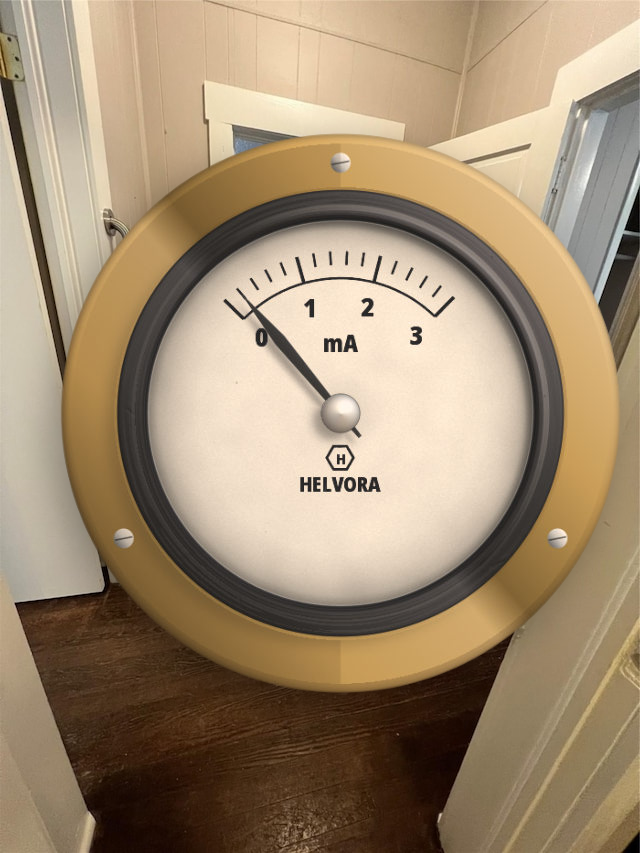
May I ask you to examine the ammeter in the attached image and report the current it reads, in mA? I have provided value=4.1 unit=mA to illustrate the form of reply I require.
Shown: value=0.2 unit=mA
